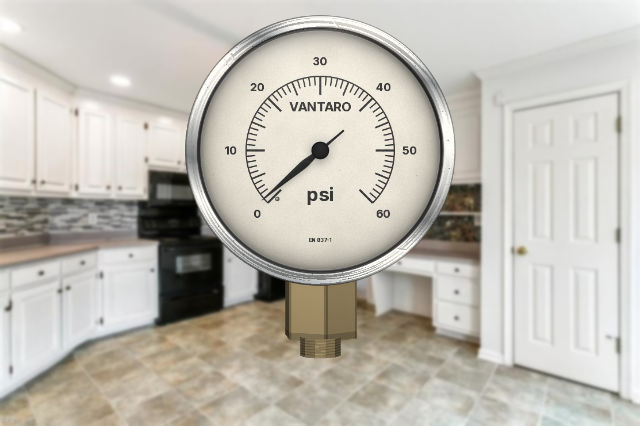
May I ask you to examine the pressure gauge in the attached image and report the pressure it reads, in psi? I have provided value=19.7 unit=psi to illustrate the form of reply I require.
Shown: value=1 unit=psi
